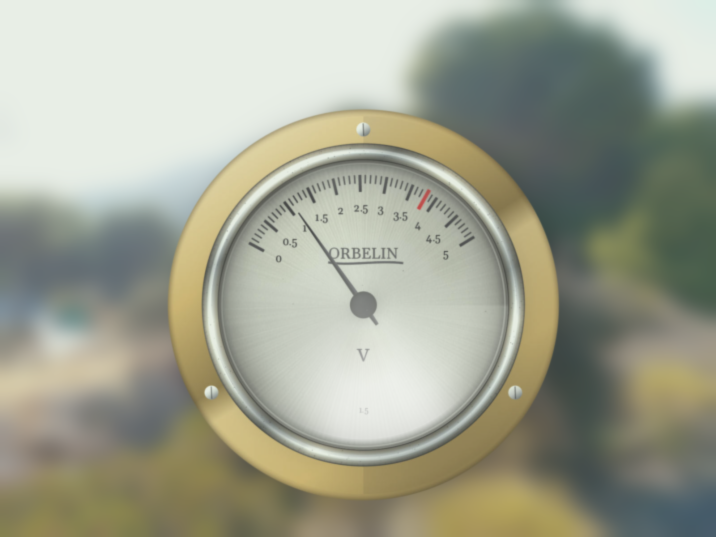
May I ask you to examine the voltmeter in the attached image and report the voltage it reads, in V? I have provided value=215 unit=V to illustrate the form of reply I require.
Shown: value=1.1 unit=V
